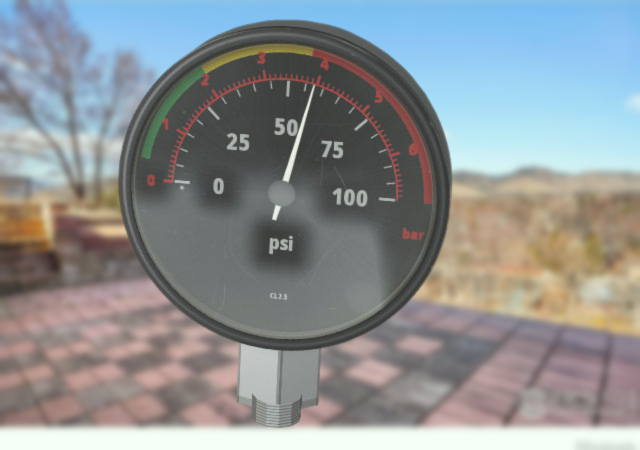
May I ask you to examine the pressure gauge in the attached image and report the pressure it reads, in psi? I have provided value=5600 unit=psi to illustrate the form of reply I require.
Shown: value=57.5 unit=psi
